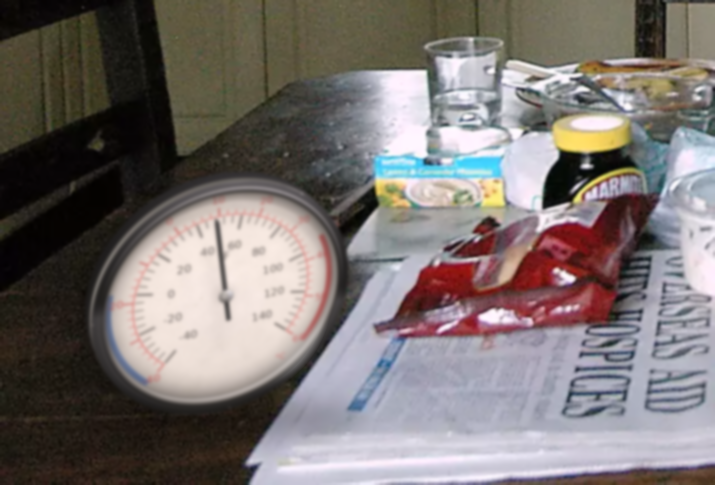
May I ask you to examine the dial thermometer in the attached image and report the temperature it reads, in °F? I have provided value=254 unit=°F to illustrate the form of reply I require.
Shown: value=48 unit=°F
